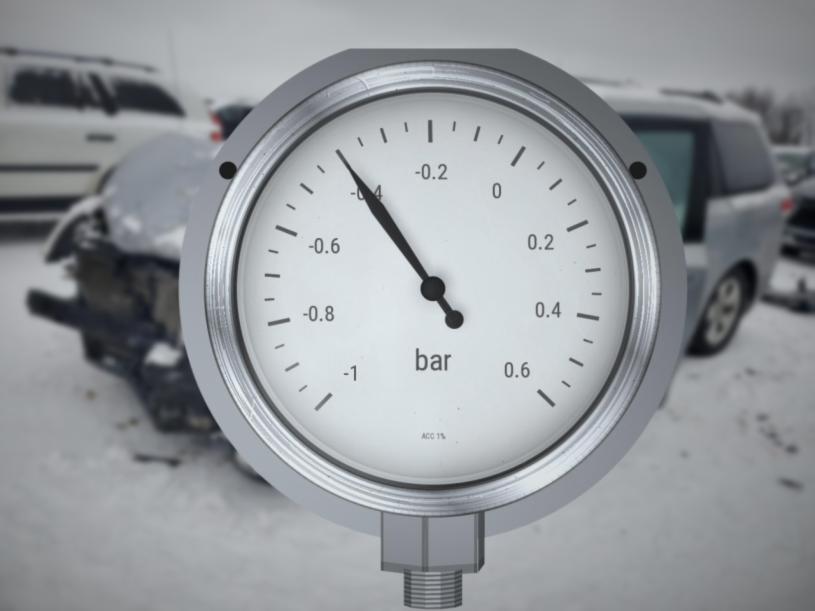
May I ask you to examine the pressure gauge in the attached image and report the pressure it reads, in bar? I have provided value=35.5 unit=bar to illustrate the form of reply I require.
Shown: value=-0.4 unit=bar
